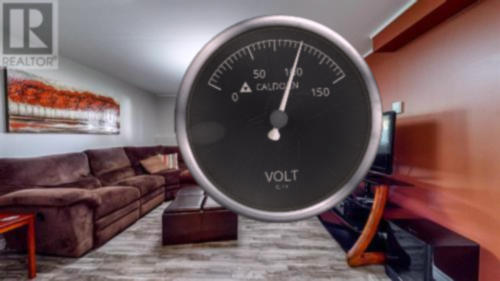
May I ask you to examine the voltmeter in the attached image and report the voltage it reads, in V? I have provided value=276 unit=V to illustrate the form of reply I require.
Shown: value=100 unit=V
